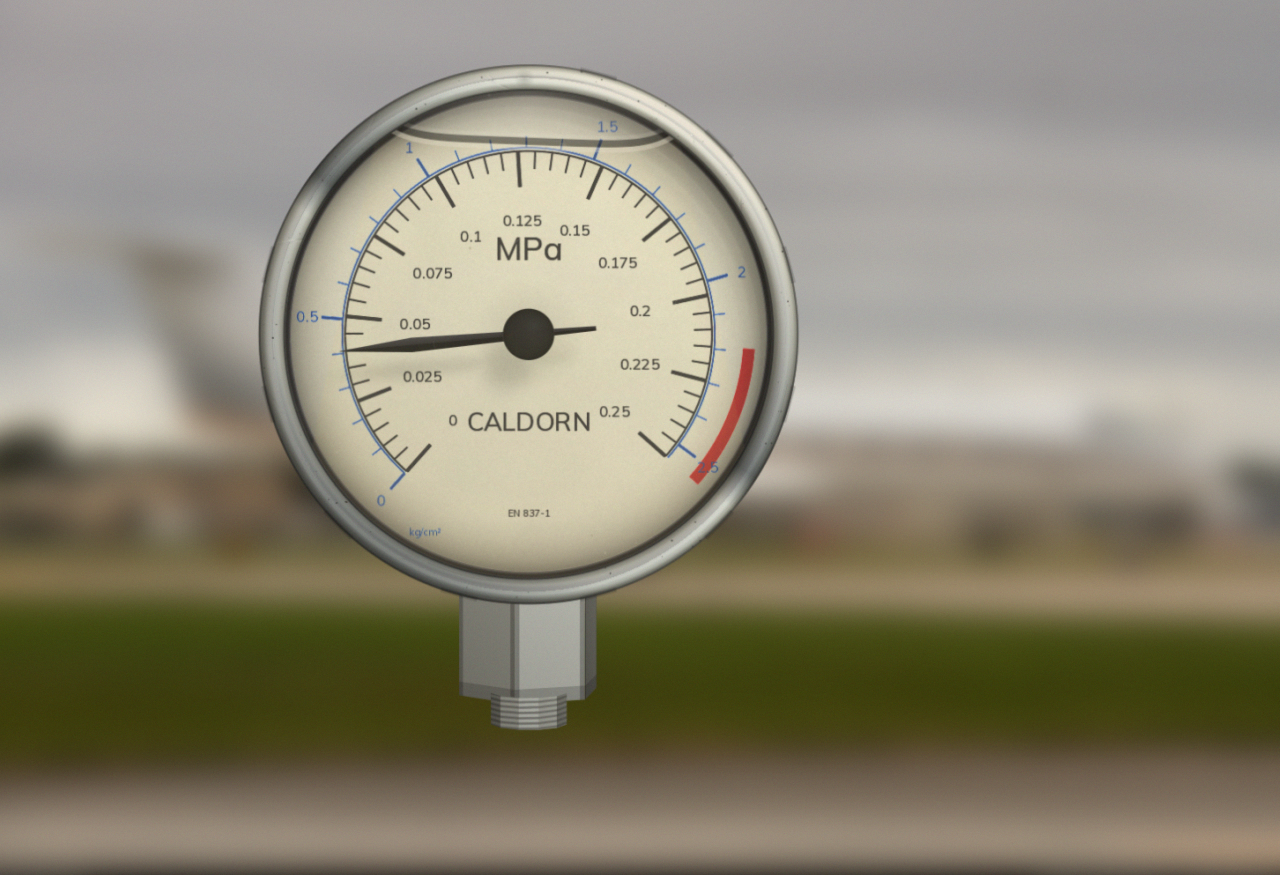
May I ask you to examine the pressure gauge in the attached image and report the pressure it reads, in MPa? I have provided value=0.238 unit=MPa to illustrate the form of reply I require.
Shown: value=0.04 unit=MPa
